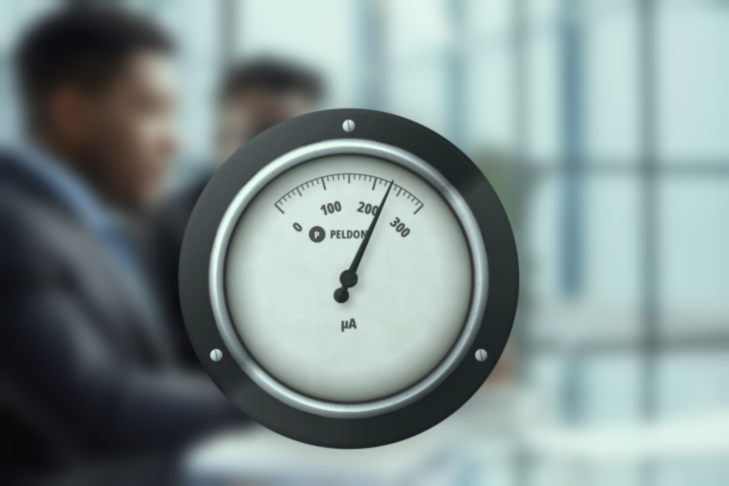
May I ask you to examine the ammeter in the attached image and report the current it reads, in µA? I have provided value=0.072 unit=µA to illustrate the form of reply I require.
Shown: value=230 unit=µA
